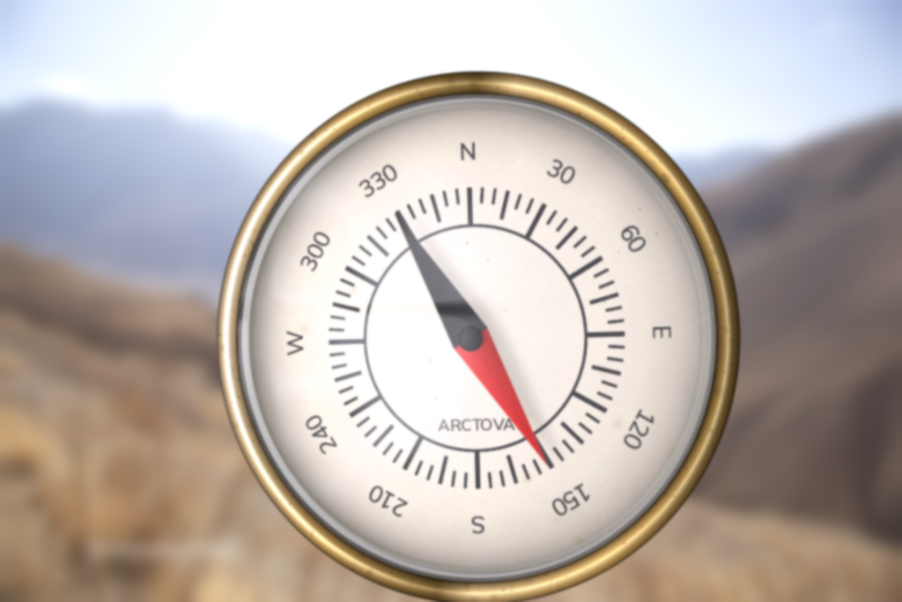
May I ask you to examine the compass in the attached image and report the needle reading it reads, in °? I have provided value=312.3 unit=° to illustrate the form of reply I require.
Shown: value=150 unit=°
